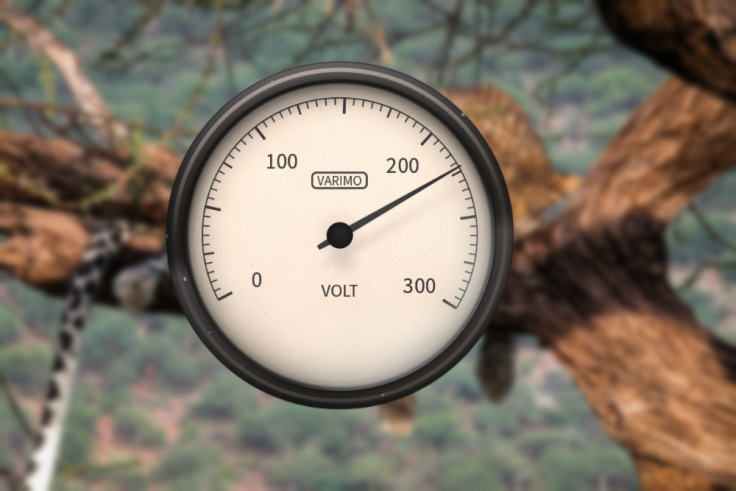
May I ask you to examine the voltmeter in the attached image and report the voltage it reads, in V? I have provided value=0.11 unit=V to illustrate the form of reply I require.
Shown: value=222.5 unit=V
